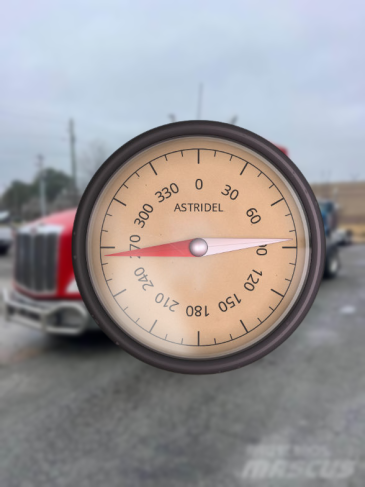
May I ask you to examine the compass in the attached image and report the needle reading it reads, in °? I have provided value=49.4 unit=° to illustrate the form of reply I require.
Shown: value=265 unit=°
